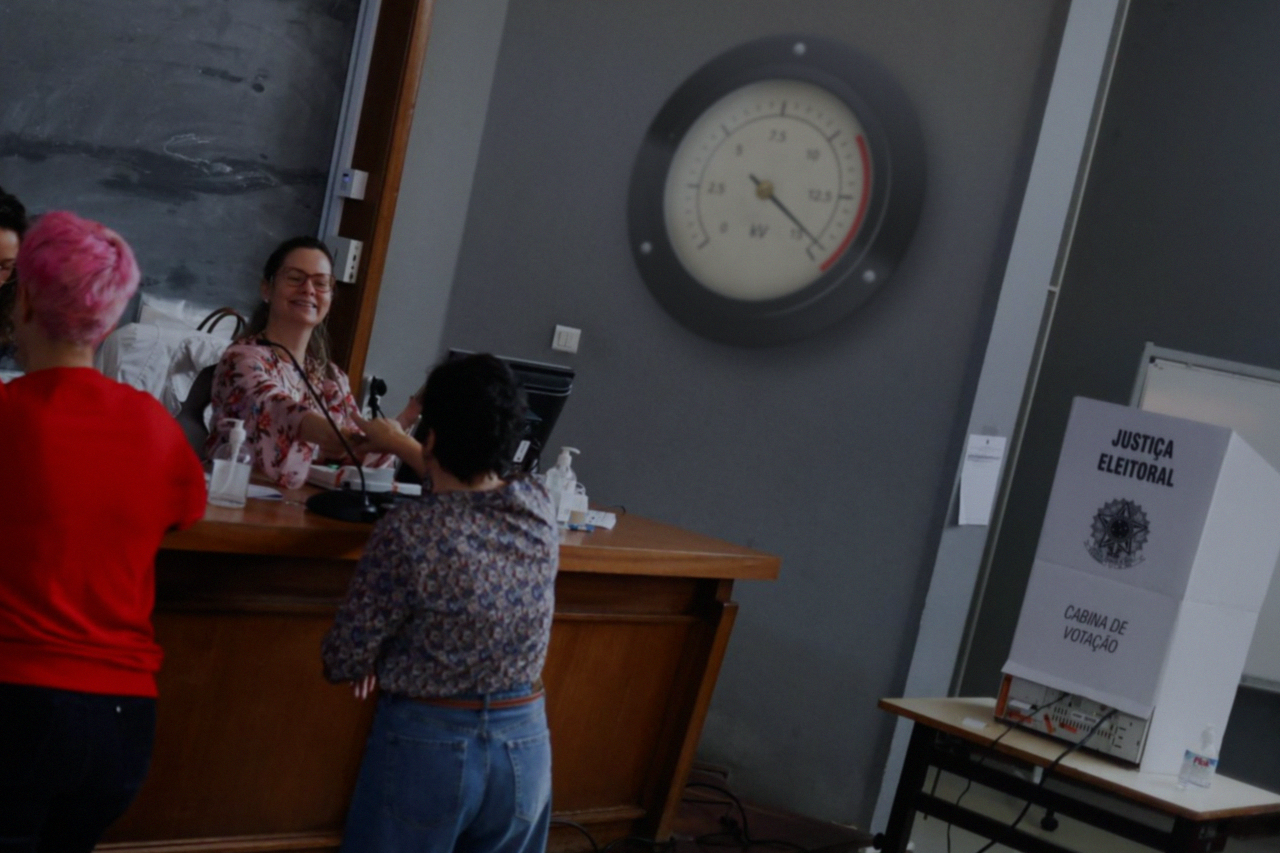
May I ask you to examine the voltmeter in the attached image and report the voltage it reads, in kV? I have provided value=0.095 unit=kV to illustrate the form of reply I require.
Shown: value=14.5 unit=kV
